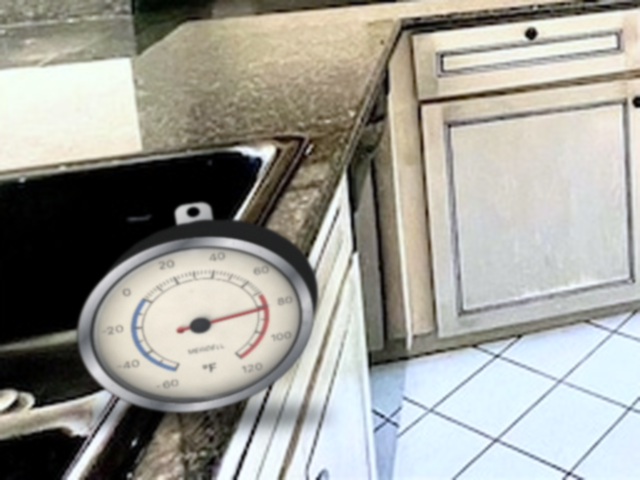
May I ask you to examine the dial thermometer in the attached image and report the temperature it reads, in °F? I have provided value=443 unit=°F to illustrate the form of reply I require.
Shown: value=80 unit=°F
